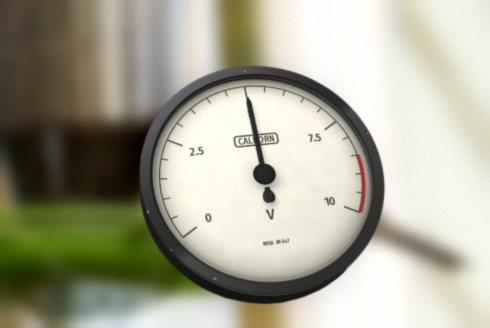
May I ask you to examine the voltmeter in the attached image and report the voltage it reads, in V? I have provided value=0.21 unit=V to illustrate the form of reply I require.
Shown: value=5 unit=V
